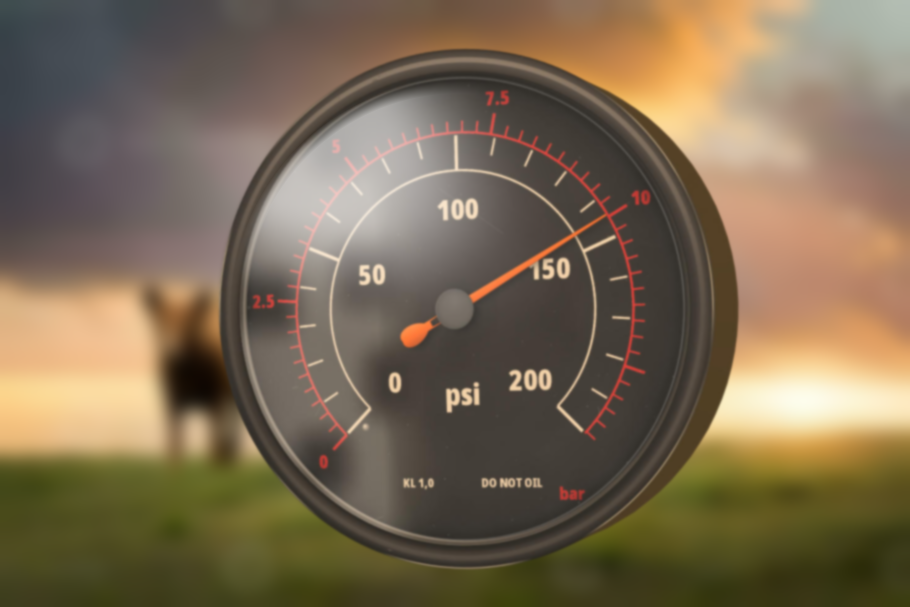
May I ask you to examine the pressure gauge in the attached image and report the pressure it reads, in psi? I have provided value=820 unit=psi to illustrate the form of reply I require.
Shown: value=145 unit=psi
